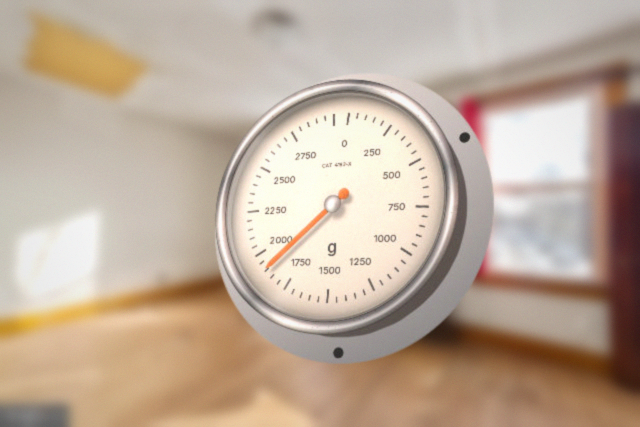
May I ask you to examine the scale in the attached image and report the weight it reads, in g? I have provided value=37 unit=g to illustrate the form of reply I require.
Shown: value=1900 unit=g
